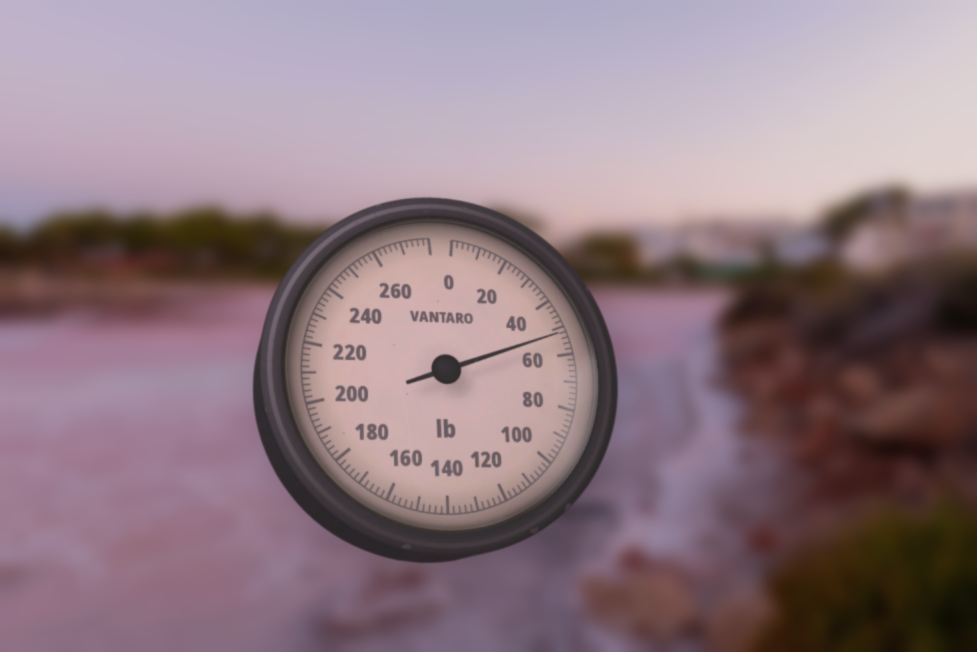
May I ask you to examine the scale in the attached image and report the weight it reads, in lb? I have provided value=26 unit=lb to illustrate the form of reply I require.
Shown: value=52 unit=lb
